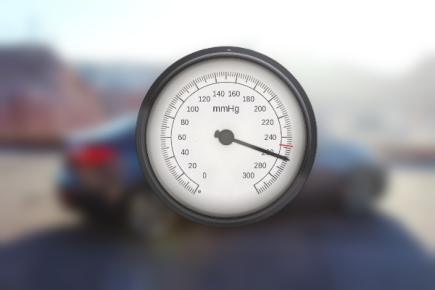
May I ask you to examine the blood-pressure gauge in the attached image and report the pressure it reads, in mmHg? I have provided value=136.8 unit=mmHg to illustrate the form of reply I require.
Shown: value=260 unit=mmHg
